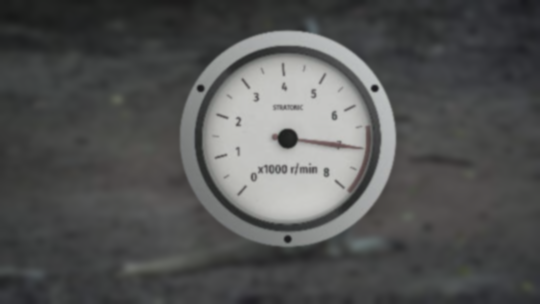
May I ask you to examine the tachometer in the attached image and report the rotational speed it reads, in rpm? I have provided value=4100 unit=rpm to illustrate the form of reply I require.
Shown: value=7000 unit=rpm
